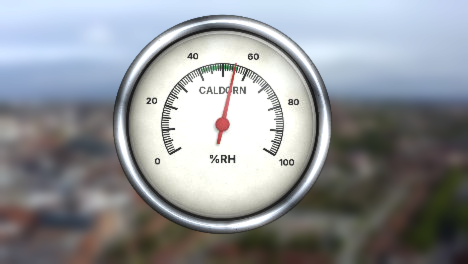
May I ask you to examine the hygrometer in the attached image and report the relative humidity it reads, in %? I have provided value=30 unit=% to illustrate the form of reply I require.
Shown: value=55 unit=%
